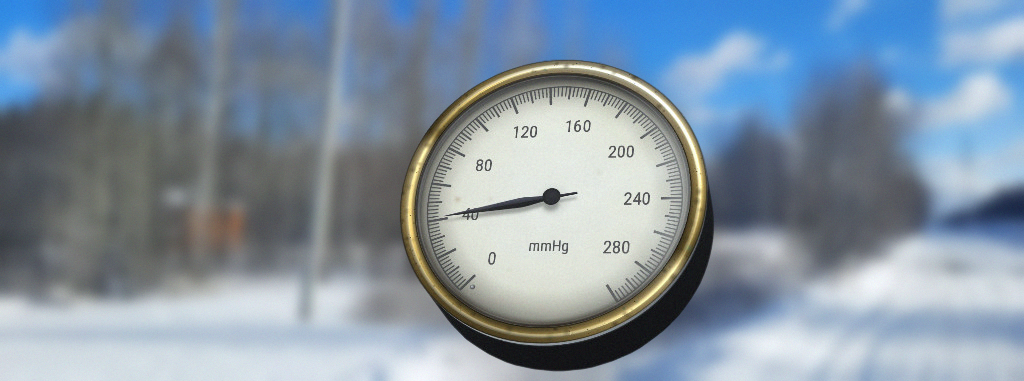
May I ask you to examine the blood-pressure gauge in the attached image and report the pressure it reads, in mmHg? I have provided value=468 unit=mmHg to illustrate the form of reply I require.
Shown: value=40 unit=mmHg
